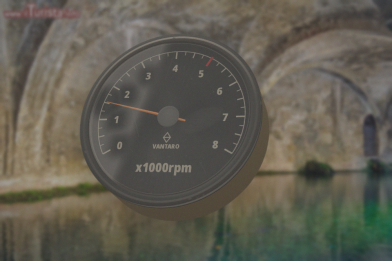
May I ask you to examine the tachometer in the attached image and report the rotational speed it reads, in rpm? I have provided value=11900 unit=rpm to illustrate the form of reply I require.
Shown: value=1500 unit=rpm
